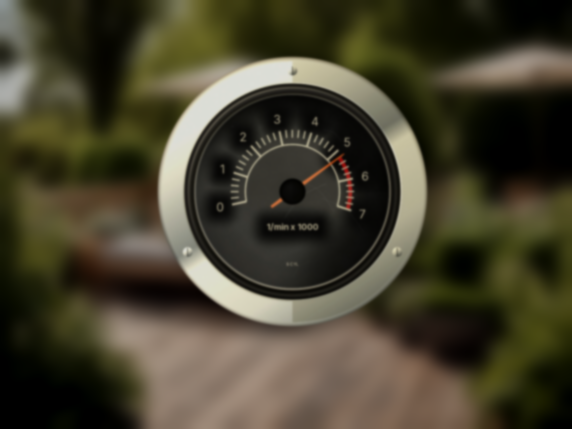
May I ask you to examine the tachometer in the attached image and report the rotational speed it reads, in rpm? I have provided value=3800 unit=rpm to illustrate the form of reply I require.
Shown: value=5200 unit=rpm
